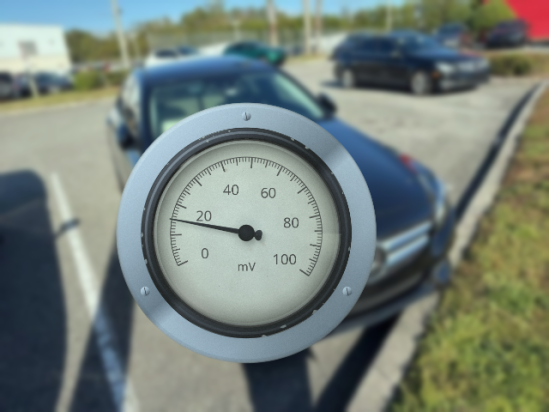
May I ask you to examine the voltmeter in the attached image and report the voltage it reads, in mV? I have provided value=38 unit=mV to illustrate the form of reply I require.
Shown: value=15 unit=mV
